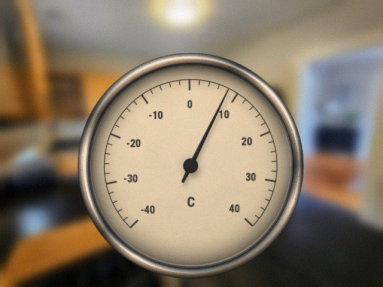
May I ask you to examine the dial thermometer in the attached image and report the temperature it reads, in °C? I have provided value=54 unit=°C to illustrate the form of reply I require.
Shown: value=8 unit=°C
